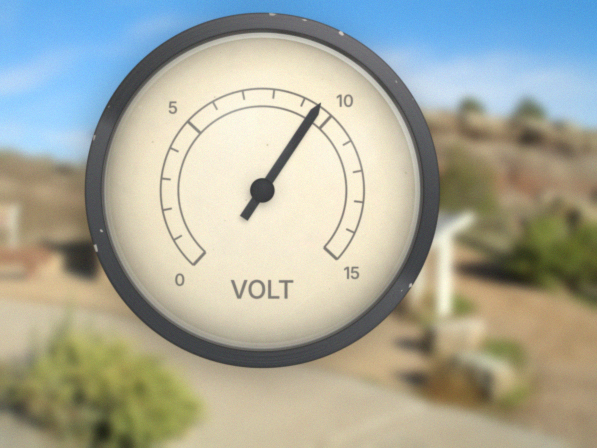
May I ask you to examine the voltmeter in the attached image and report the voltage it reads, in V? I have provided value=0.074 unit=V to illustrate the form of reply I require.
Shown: value=9.5 unit=V
